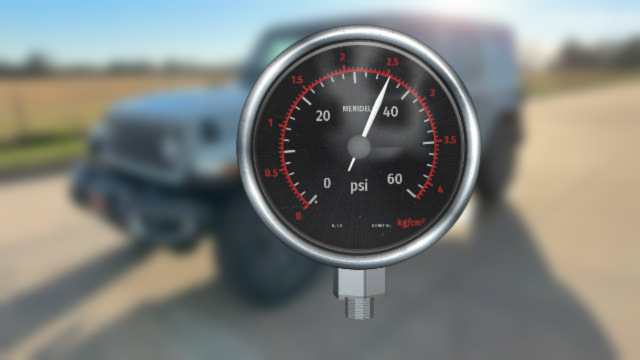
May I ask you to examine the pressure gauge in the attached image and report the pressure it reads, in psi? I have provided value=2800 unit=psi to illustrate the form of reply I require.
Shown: value=36 unit=psi
